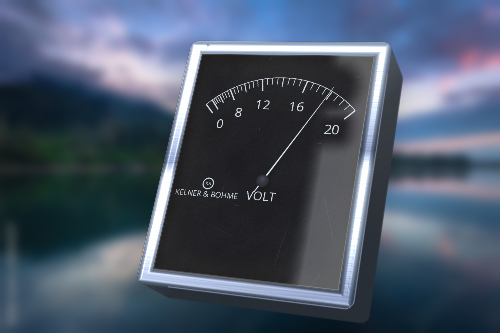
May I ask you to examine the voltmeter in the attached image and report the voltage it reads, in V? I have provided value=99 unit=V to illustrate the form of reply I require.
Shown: value=18 unit=V
